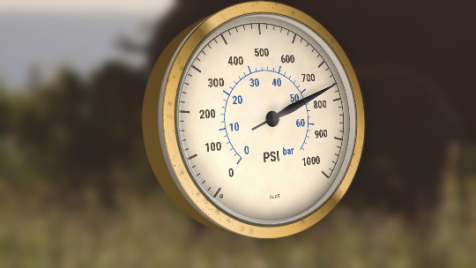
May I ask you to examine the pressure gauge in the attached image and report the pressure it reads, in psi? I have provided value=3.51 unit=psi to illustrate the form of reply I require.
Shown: value=760 unit=psi
